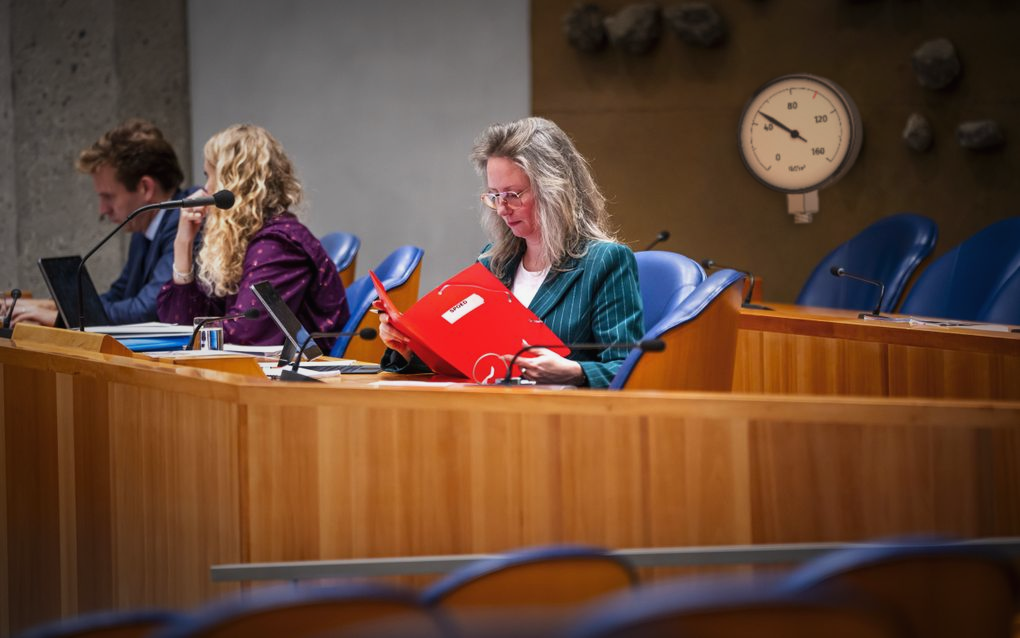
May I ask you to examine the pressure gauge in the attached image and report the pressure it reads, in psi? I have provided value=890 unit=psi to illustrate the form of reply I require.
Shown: value=50 unit=psi
